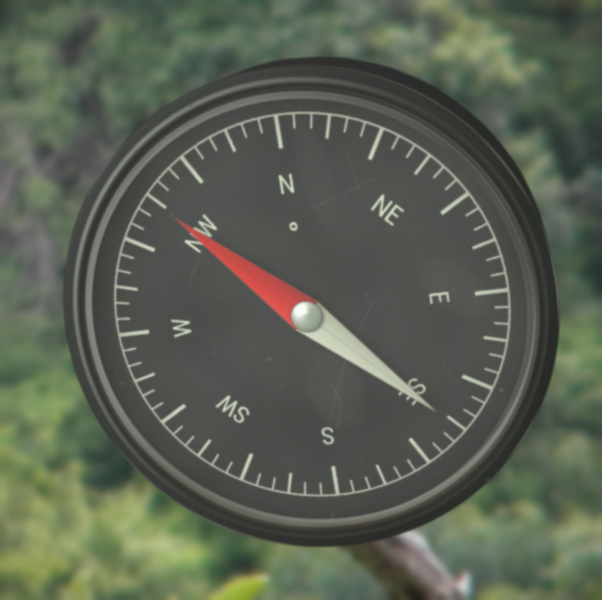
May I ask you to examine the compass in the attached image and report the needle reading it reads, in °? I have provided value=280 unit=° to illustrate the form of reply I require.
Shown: value=315 unit=°
